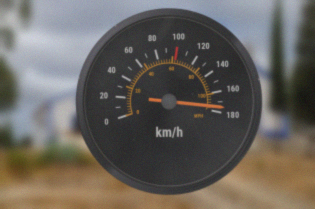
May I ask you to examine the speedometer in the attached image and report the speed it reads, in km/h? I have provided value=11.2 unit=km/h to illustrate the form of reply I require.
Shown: value=175 unit=km/h
